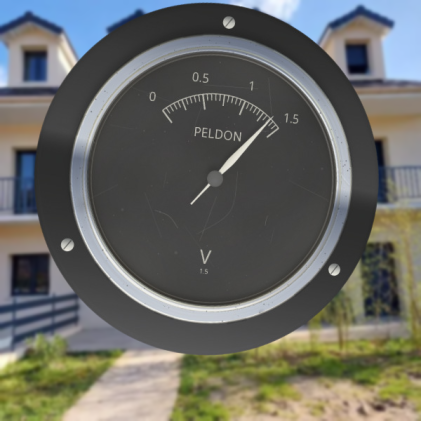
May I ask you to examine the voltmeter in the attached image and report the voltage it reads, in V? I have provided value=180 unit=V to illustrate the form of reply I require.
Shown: value=1.35 unit=V
